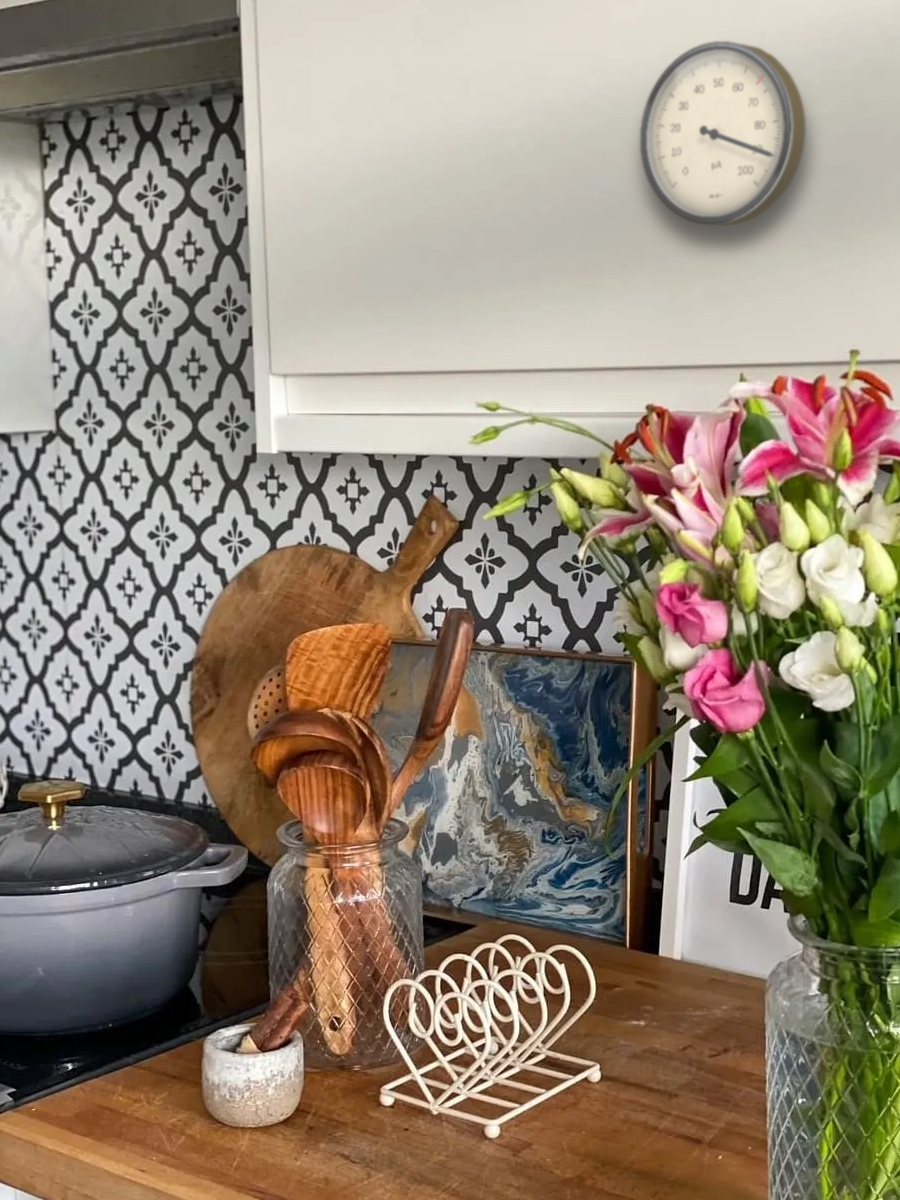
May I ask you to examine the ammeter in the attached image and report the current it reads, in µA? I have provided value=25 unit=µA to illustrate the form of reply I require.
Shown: value=90 unit=µA
